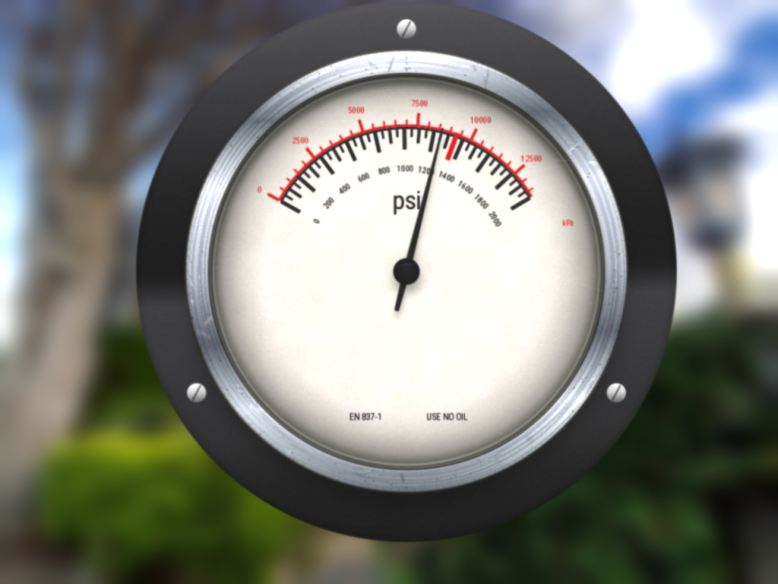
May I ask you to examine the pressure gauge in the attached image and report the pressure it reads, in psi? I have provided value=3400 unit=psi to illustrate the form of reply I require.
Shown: value=1250 unit=psi
